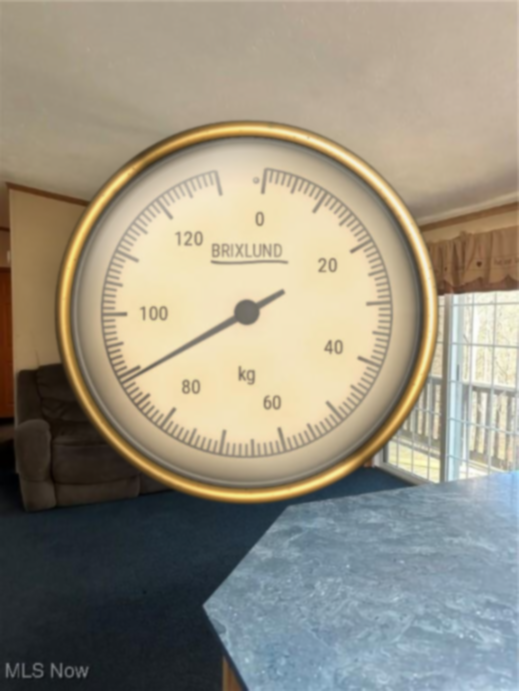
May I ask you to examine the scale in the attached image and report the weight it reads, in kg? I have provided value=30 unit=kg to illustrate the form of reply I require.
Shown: value=89 unit=kg
